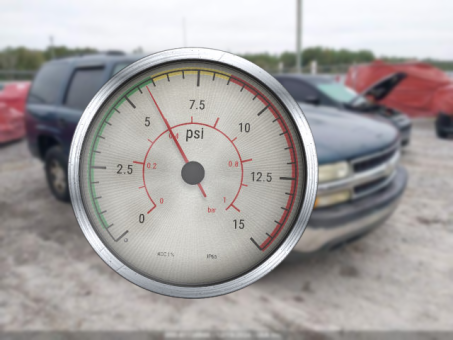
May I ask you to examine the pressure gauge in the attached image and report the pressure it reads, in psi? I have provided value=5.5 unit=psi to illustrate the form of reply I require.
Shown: value=5.75 unit=psi
